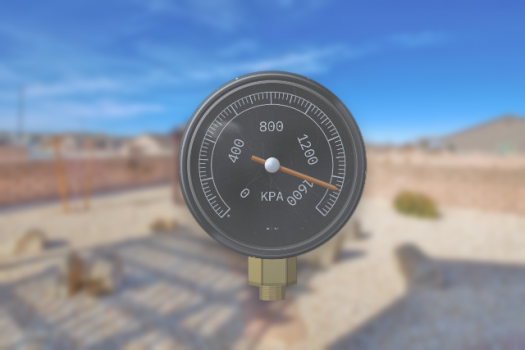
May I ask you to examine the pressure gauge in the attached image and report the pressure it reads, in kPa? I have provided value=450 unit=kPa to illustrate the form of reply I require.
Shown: value=1460 unit=kPa
